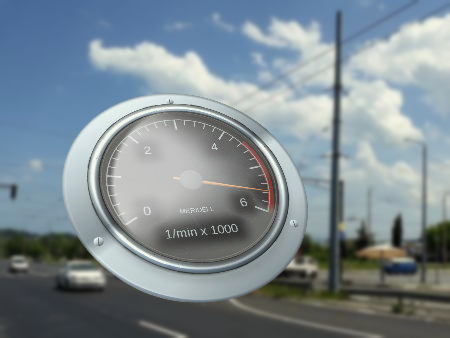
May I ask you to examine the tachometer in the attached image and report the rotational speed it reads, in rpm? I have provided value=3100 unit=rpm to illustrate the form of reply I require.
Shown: value=5600 unit=rpm
